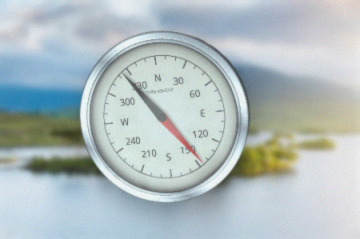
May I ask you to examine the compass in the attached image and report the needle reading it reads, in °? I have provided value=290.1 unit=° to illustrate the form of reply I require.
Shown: value=145 unit=°
